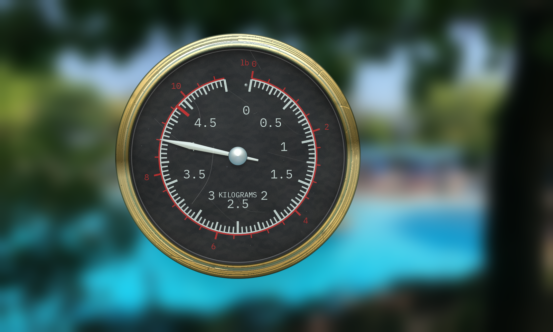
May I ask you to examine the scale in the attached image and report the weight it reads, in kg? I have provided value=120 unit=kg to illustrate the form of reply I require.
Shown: value=4 unit=kg
